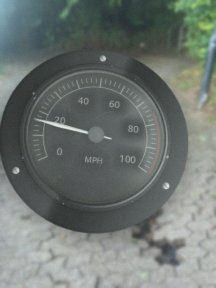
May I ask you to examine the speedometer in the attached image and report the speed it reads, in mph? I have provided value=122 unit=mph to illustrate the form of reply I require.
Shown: value=16 unit=mph
